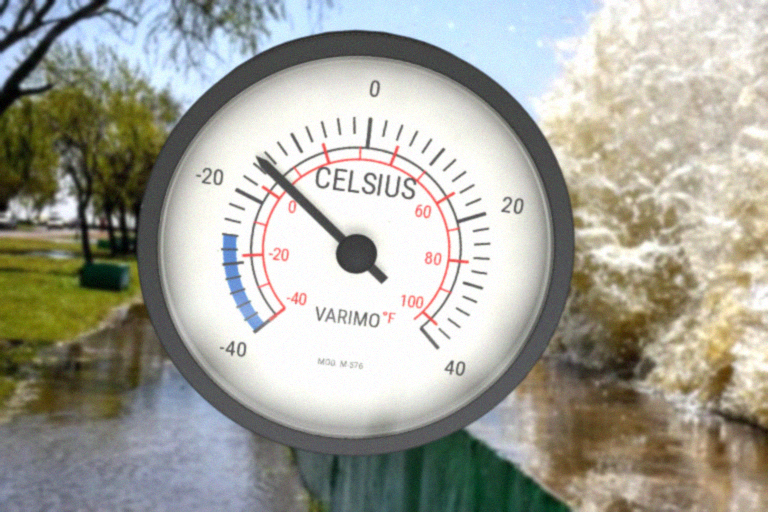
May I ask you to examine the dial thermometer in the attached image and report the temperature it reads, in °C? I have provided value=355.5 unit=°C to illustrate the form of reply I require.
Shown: value=-15 unit=°C
